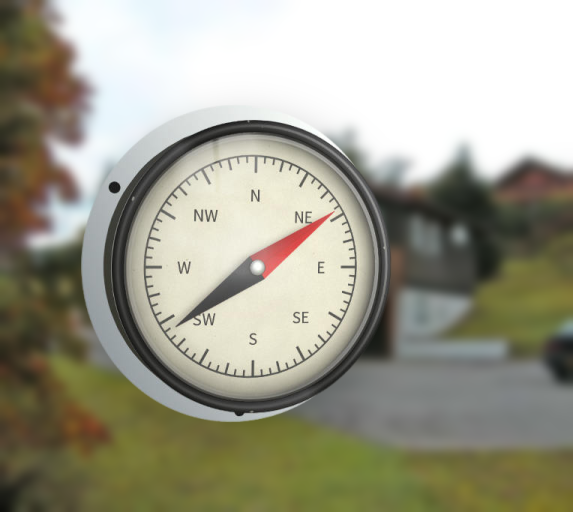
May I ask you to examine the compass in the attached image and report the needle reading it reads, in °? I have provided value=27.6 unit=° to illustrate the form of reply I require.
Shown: value=55 unit=°
